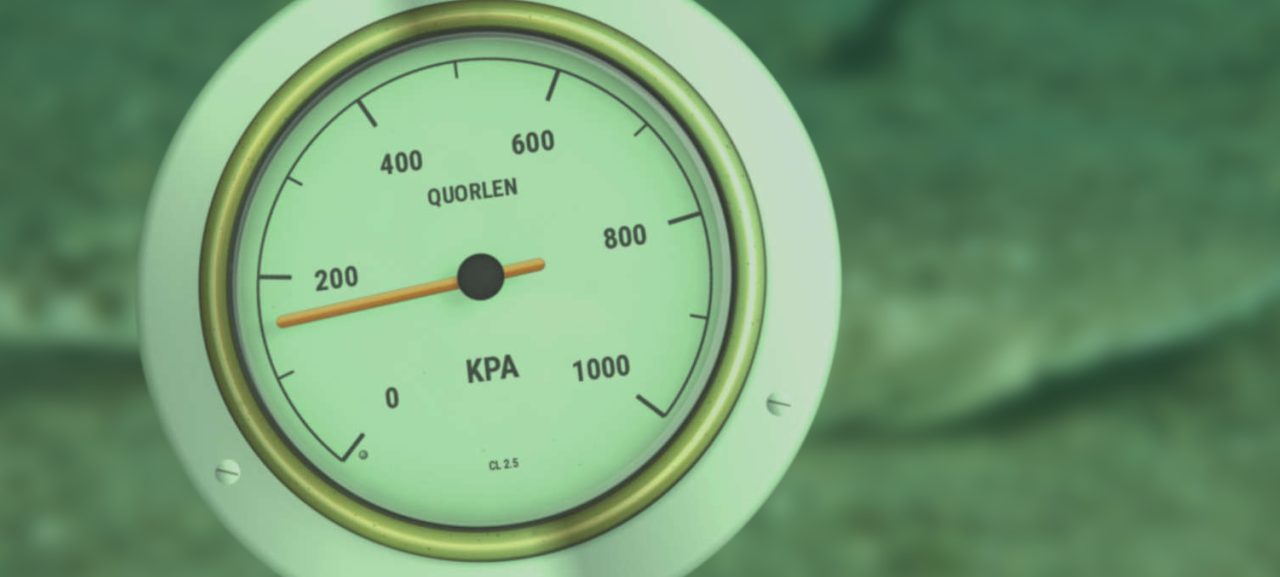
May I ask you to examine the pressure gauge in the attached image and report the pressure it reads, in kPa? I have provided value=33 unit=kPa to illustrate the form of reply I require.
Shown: value=150 unit=kPa
